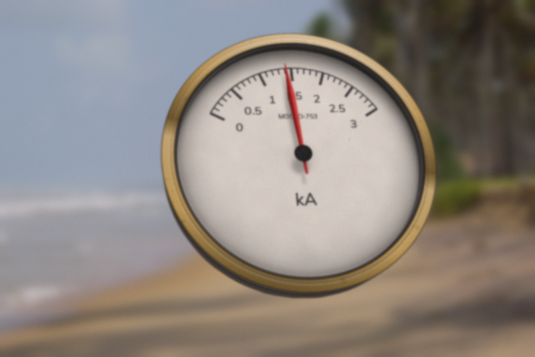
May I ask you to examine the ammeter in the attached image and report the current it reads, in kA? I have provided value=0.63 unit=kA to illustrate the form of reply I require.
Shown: value=1.4 unit=kA
